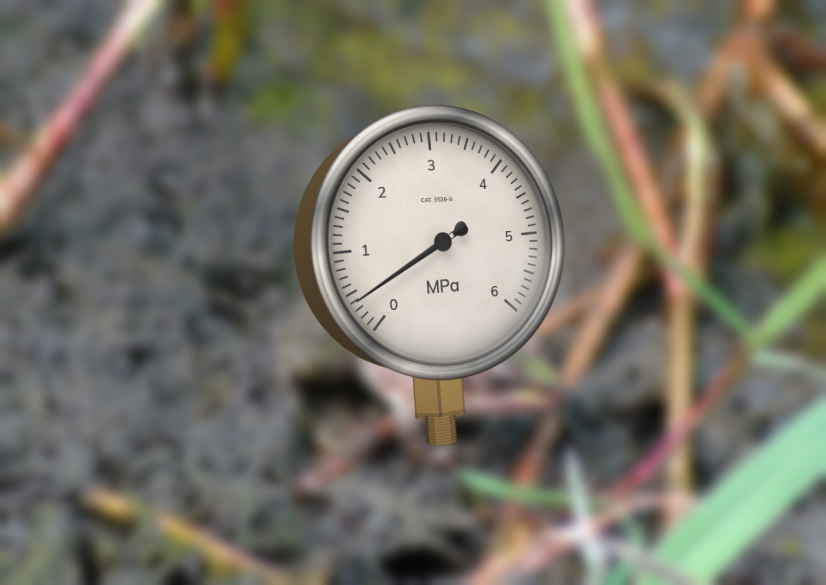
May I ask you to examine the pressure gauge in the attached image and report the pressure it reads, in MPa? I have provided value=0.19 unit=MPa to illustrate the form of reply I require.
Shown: value=0.4 unit=MPa
